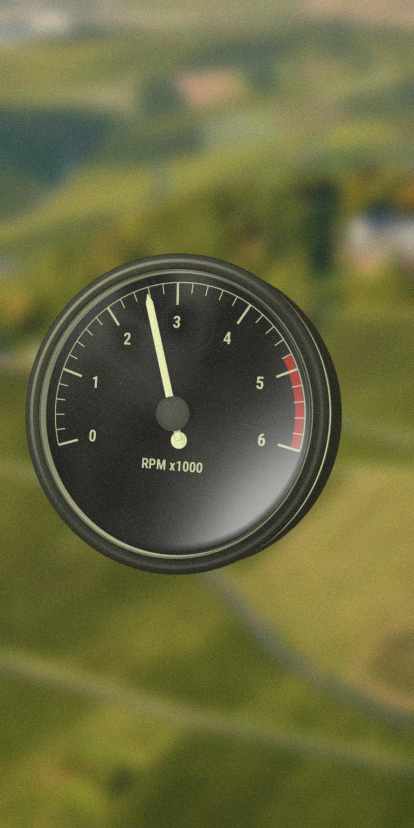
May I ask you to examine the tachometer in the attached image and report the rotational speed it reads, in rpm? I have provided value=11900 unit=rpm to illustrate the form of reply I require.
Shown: value=2600 unit=rpm
